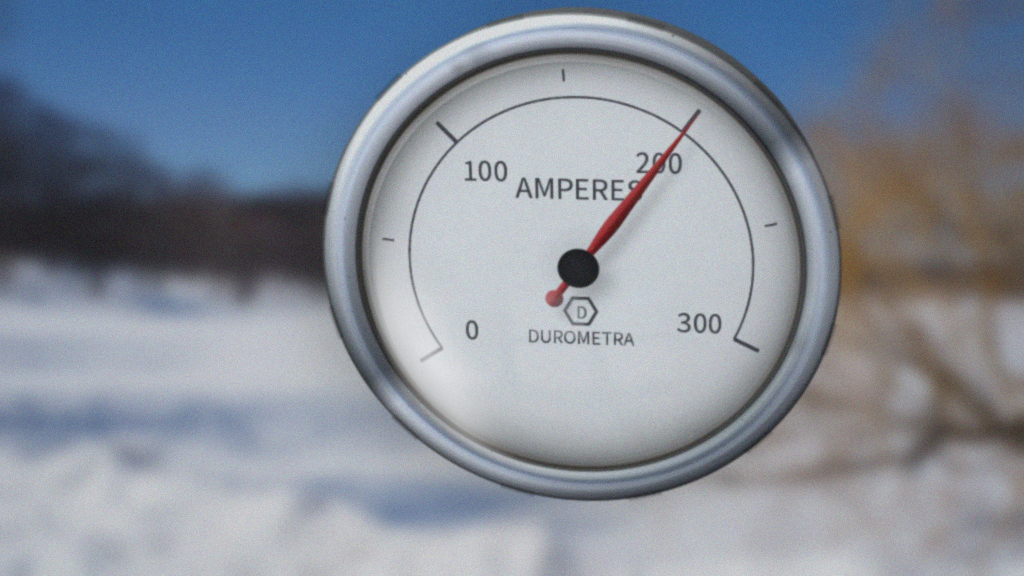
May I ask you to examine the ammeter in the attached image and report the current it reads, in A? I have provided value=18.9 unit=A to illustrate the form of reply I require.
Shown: value=200 unit=A
